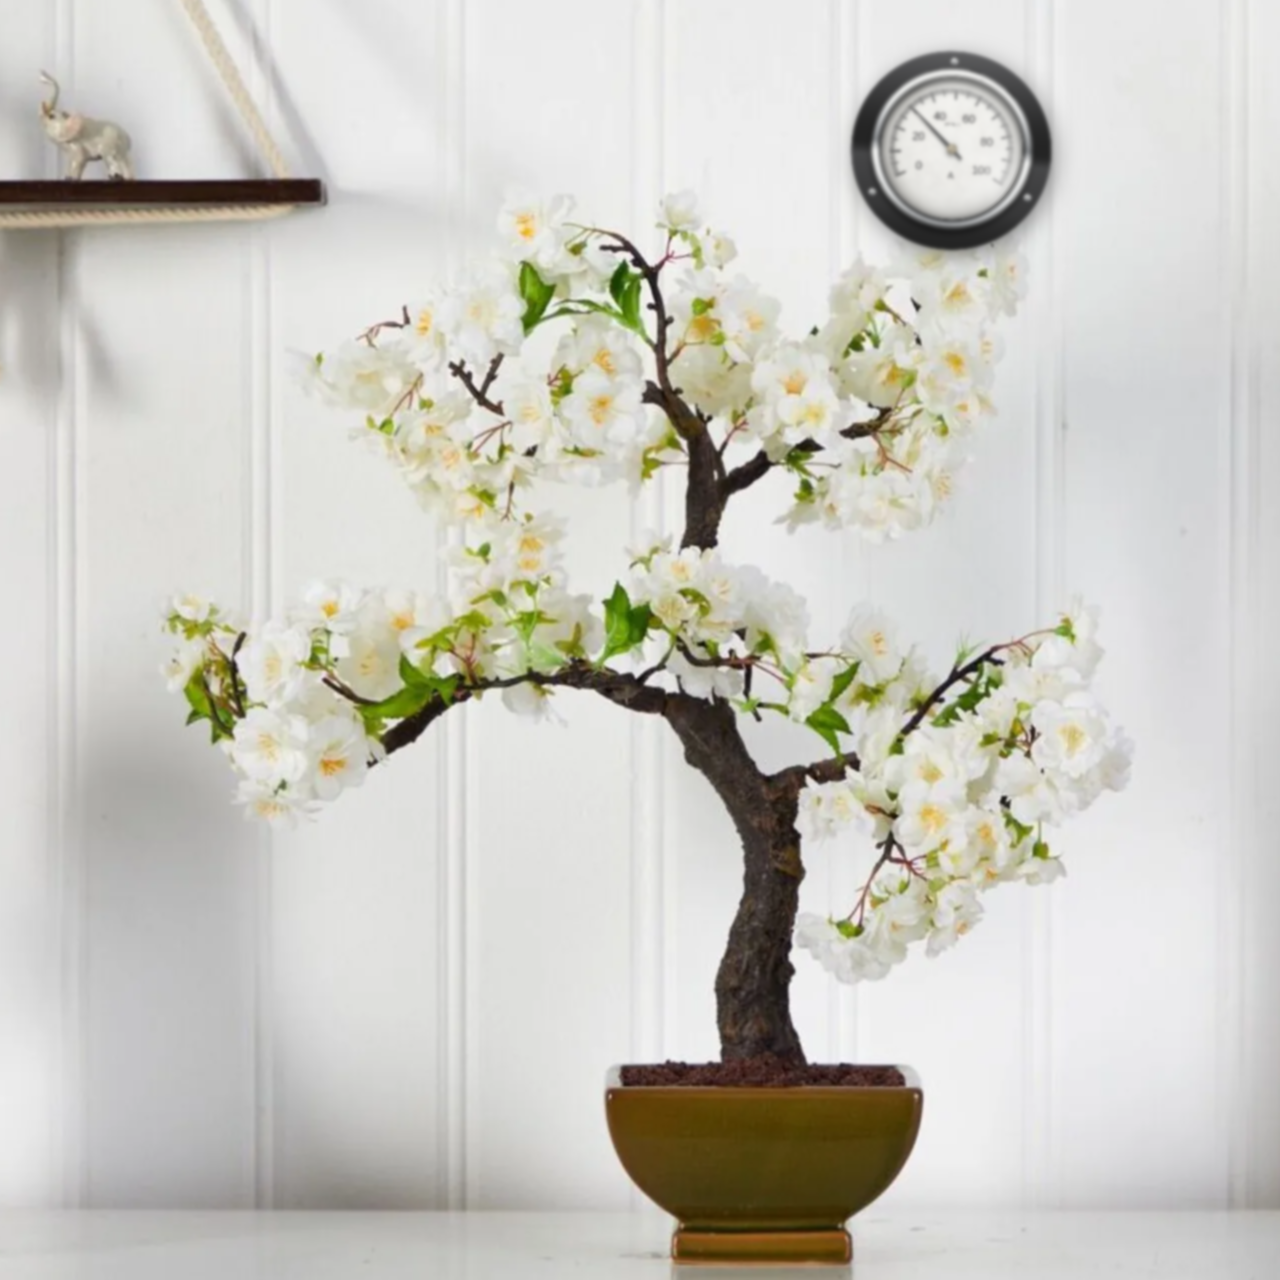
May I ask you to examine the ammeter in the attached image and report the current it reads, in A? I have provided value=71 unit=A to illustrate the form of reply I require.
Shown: value=30 unit=A
